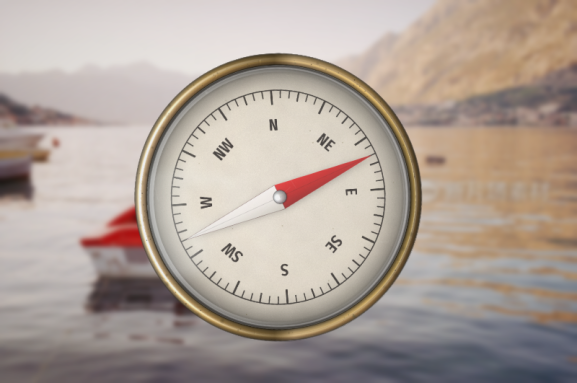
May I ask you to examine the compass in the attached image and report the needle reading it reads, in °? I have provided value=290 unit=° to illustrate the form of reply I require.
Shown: value=70 unit=°
